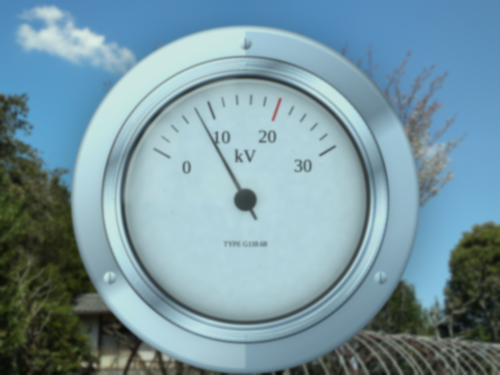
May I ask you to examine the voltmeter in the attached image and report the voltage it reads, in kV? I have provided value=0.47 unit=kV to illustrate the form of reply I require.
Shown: value=8 unit=kV
